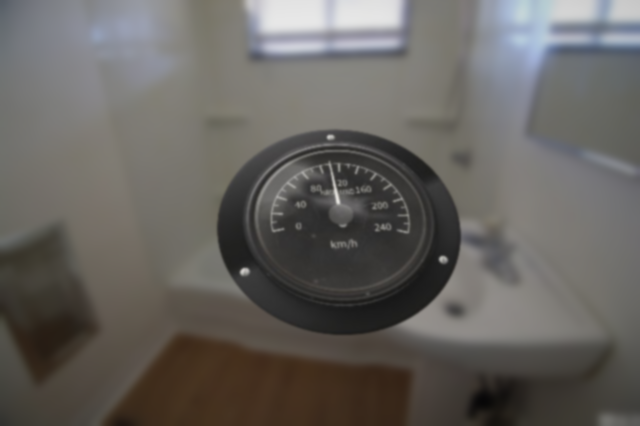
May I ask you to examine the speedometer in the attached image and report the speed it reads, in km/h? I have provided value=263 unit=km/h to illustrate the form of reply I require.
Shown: value=110 unit=km/h
